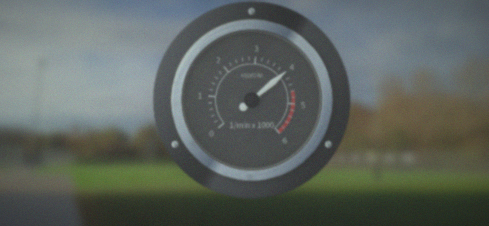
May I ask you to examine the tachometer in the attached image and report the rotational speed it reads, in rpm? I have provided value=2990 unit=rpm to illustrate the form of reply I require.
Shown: value=4000 unit=rpm
